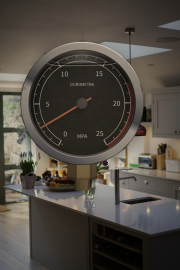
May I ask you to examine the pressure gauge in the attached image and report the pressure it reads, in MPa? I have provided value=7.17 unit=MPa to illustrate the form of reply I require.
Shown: value=2.5 unit=MPa
